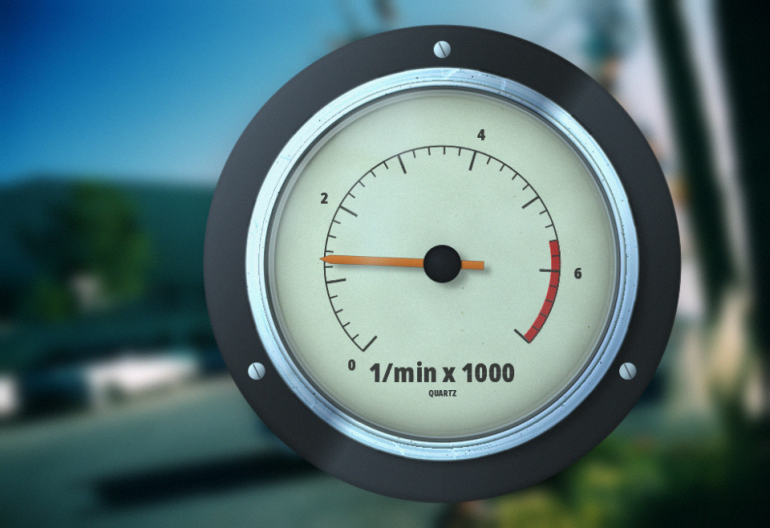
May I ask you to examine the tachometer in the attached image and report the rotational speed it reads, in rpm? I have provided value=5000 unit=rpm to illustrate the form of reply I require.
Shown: value=1300 unit=rpm
